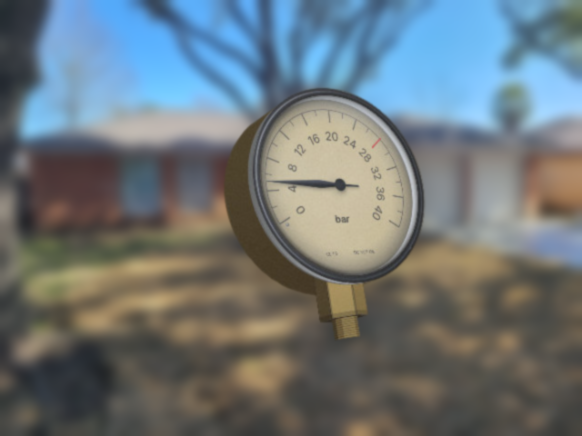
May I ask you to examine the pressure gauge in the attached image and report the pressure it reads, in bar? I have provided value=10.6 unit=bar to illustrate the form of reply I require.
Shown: value=5 unit=bar
